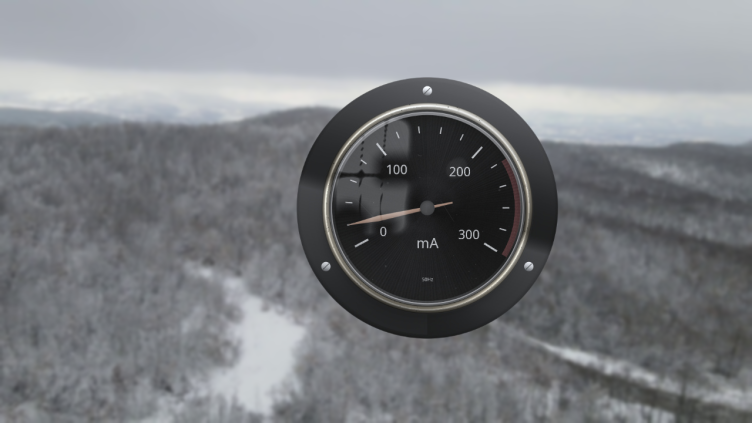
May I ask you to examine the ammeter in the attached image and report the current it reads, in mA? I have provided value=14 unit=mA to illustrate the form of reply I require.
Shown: value=20 unit=mA
